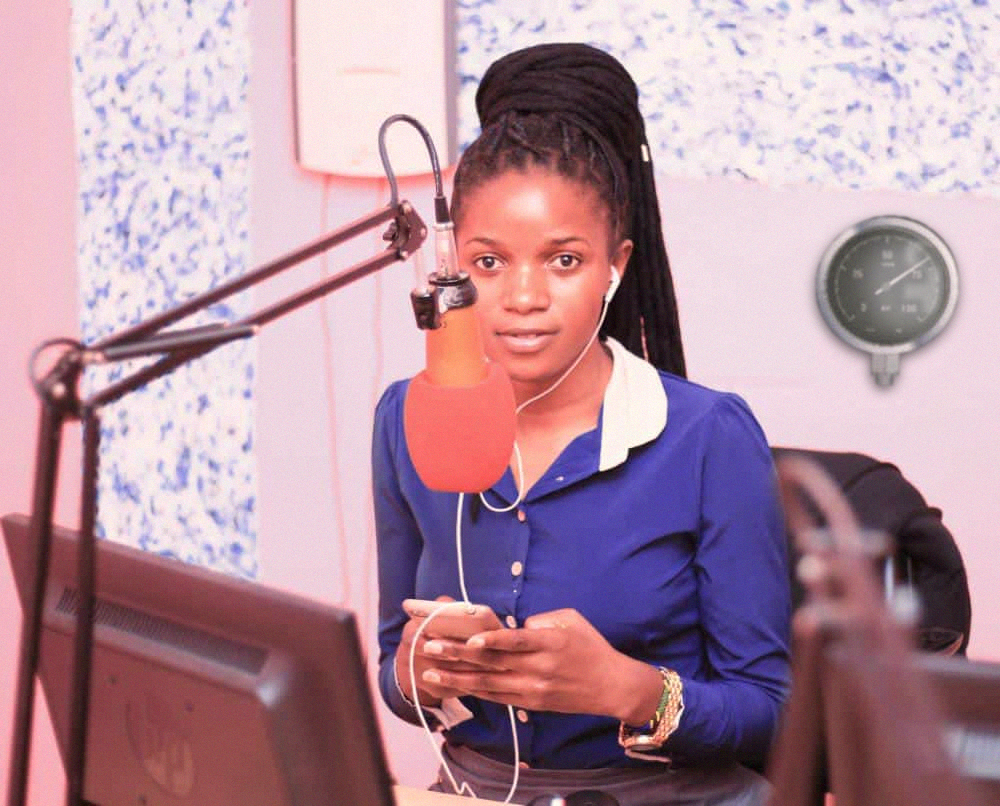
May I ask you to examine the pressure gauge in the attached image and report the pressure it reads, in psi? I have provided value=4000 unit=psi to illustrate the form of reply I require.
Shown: value=70 unit=psi
